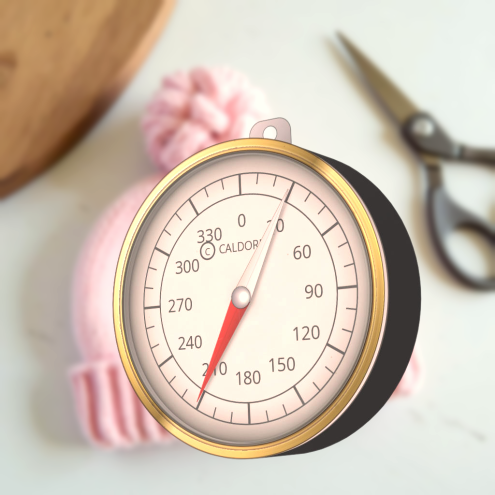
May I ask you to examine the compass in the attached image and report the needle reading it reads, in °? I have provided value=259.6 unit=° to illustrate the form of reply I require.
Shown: value=210 unit=°
